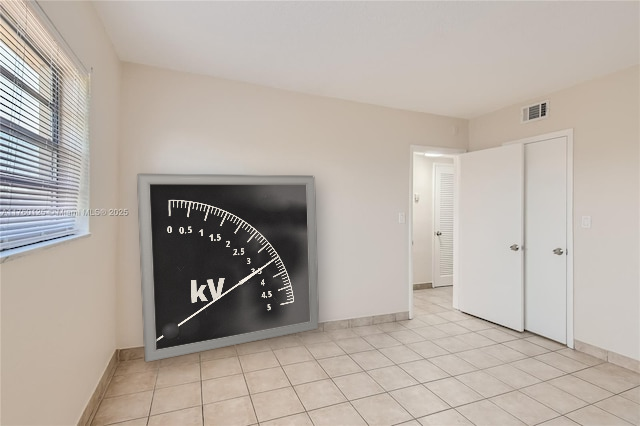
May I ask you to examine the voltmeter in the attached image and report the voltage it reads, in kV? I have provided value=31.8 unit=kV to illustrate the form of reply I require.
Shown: value=3.5 unit=kV
